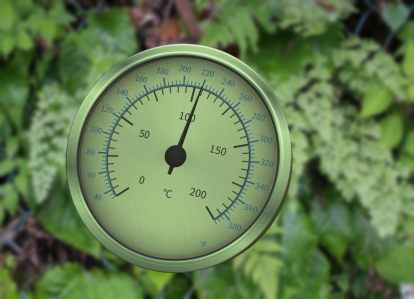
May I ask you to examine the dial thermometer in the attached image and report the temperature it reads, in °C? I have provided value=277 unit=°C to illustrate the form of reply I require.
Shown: value=105 unit=°C
